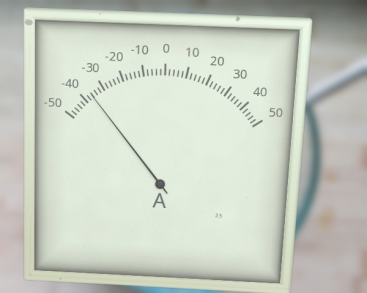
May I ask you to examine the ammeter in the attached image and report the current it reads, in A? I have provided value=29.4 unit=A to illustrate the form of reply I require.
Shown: value=-36 unit=A
